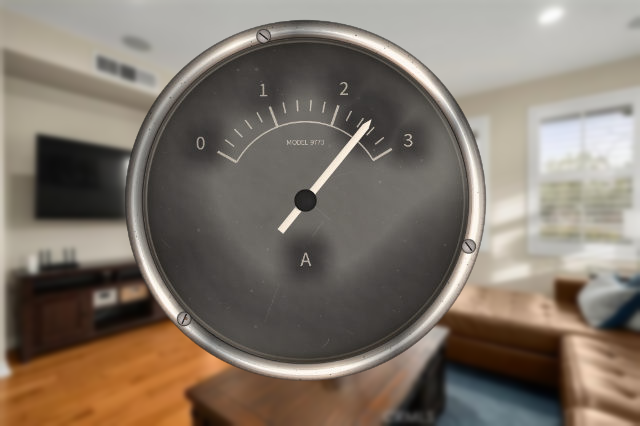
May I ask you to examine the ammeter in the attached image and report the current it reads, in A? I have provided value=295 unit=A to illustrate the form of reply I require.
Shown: value=2.5 unit=A
